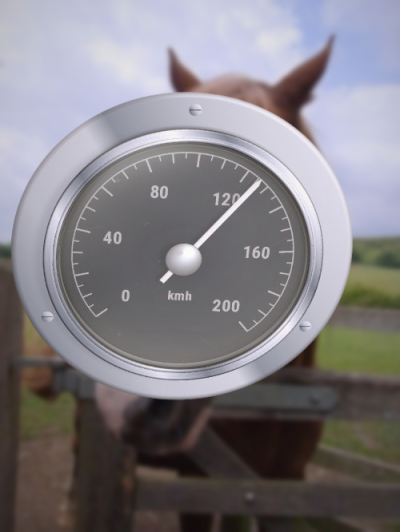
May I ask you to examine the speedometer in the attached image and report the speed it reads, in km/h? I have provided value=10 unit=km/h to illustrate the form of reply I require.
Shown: value=125 unit=km/h
